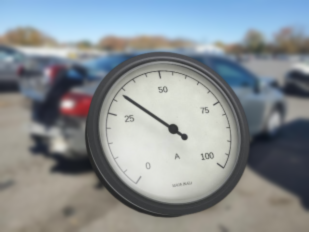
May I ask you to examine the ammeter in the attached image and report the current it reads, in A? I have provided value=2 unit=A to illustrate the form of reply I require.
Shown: value=32.5 unit=A
